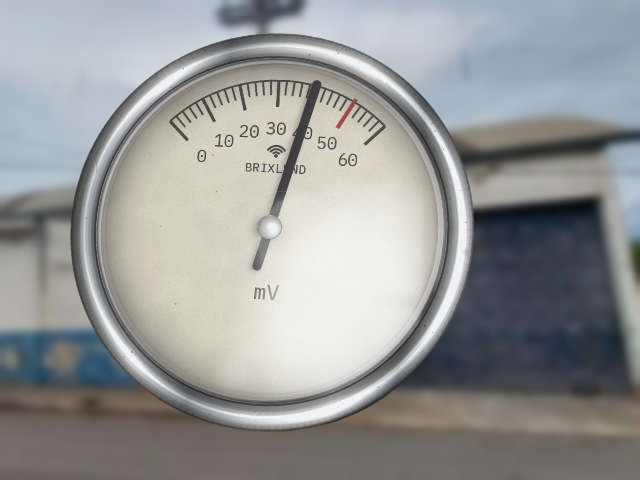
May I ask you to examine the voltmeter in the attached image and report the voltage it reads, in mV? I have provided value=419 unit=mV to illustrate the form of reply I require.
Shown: value=40 unit=mV
